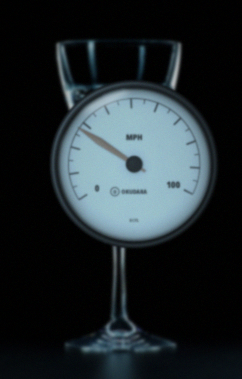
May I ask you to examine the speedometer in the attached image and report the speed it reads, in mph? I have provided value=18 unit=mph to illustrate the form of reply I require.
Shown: value=27.5 unit=mph
